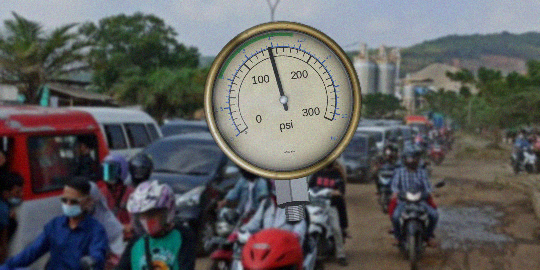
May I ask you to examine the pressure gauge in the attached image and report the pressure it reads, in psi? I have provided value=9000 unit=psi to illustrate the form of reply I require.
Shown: value=140 unit=psi
